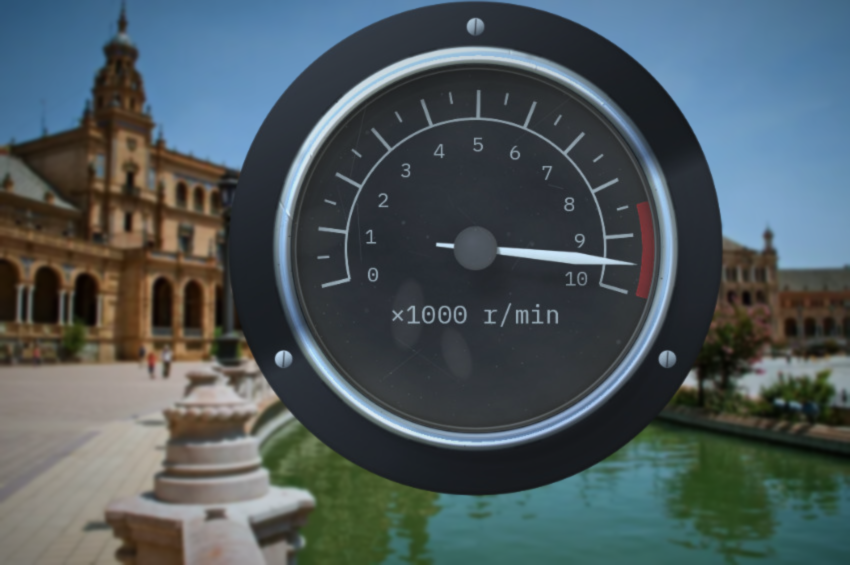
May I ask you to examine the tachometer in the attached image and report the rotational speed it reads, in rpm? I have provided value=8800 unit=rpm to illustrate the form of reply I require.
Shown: value=9500 unit=rpm
